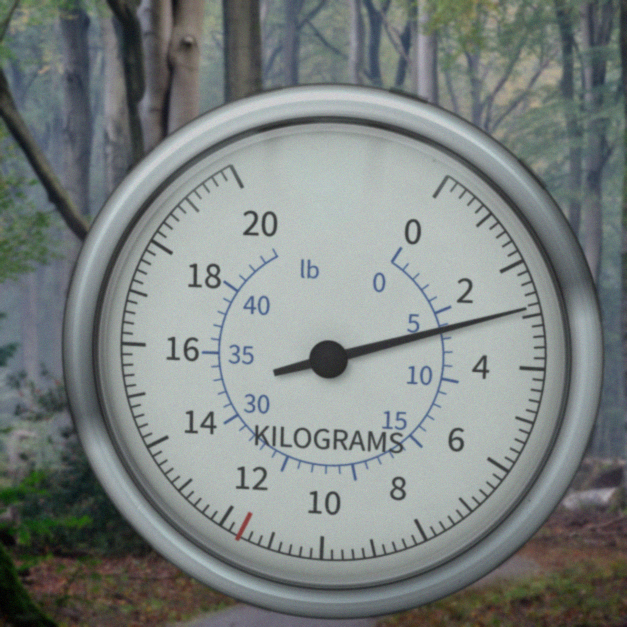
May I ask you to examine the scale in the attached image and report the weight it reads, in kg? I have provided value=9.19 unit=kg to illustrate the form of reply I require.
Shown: value=2.8 unit=kg
